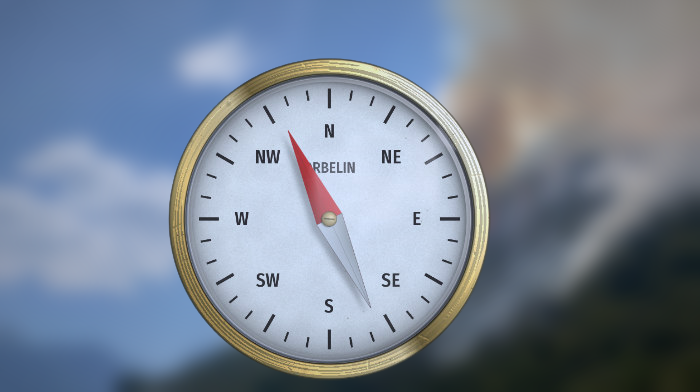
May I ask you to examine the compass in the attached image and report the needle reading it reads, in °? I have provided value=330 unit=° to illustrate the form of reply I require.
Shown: value=335 unit=°
